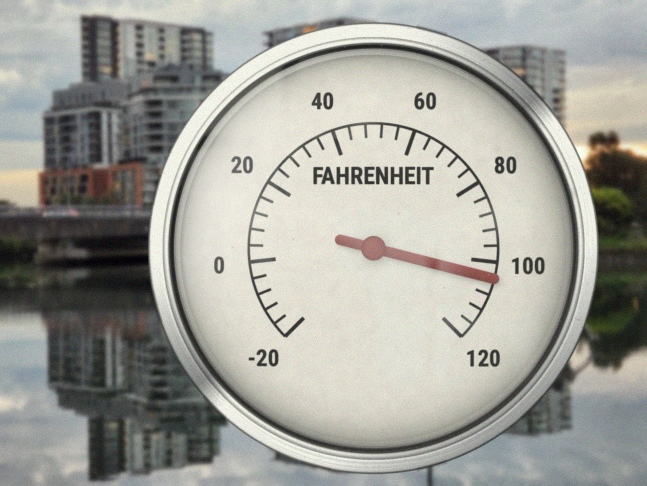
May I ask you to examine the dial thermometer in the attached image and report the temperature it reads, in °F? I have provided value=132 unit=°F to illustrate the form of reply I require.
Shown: value=104 unit=°F
